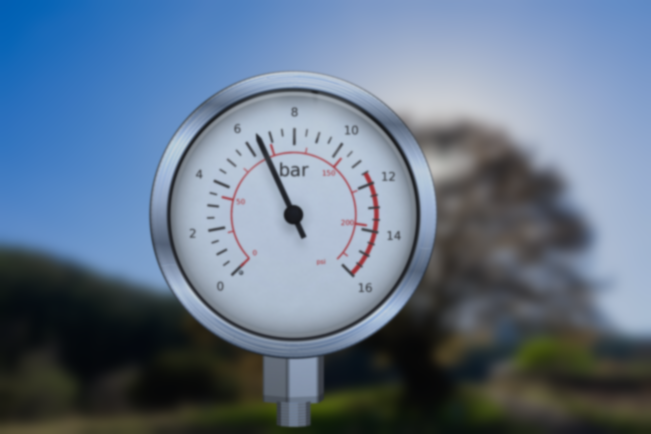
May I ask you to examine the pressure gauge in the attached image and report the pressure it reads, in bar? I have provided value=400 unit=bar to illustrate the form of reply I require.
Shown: value=6.5 unit=bar
